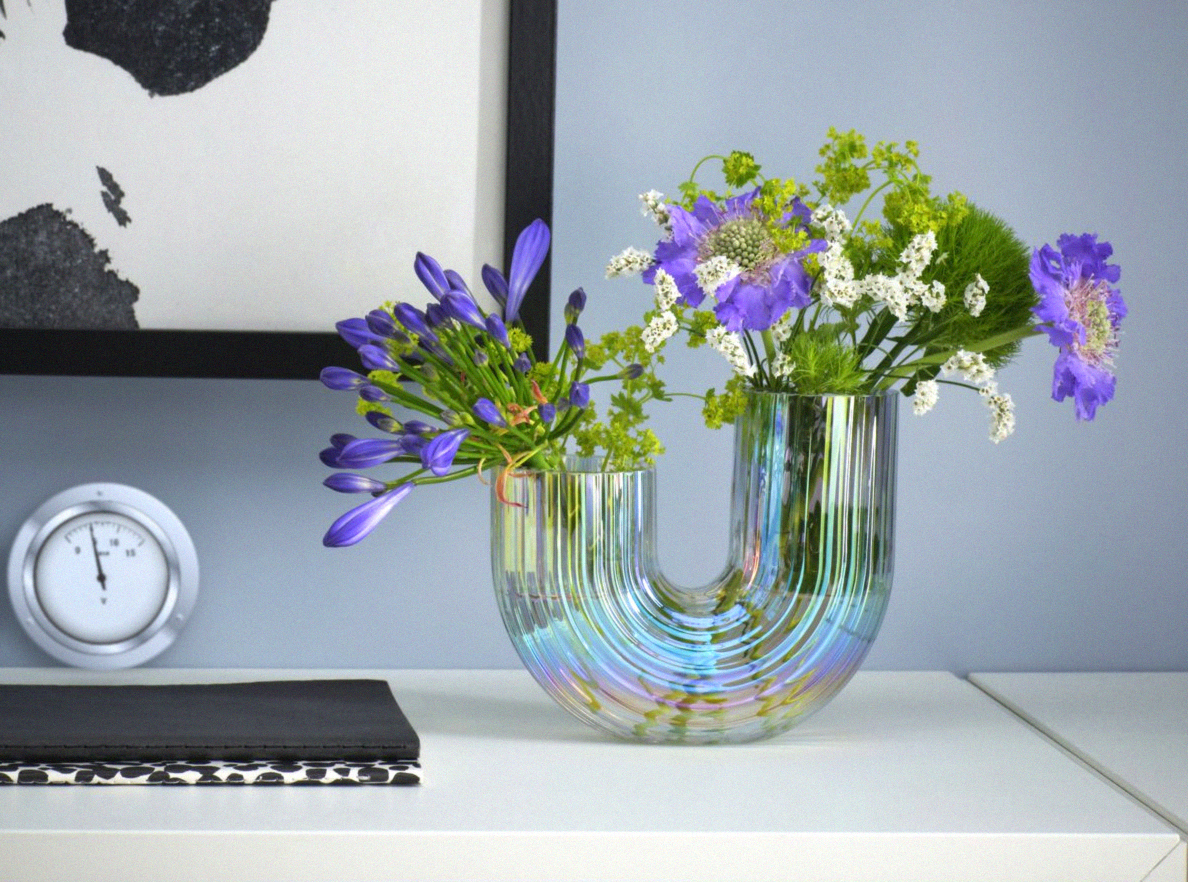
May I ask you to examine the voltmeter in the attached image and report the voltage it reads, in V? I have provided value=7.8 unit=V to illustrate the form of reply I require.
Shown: value=5 unit=V
